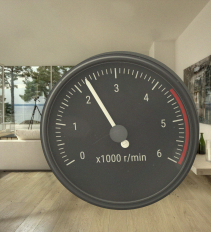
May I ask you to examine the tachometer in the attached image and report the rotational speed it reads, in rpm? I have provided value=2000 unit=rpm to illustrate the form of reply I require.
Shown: value=2300 unit=rpm
